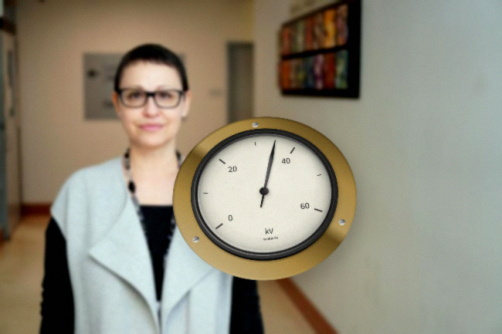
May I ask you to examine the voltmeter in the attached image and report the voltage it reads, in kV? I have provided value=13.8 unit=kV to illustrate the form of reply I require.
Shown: value=35 unit=kV
